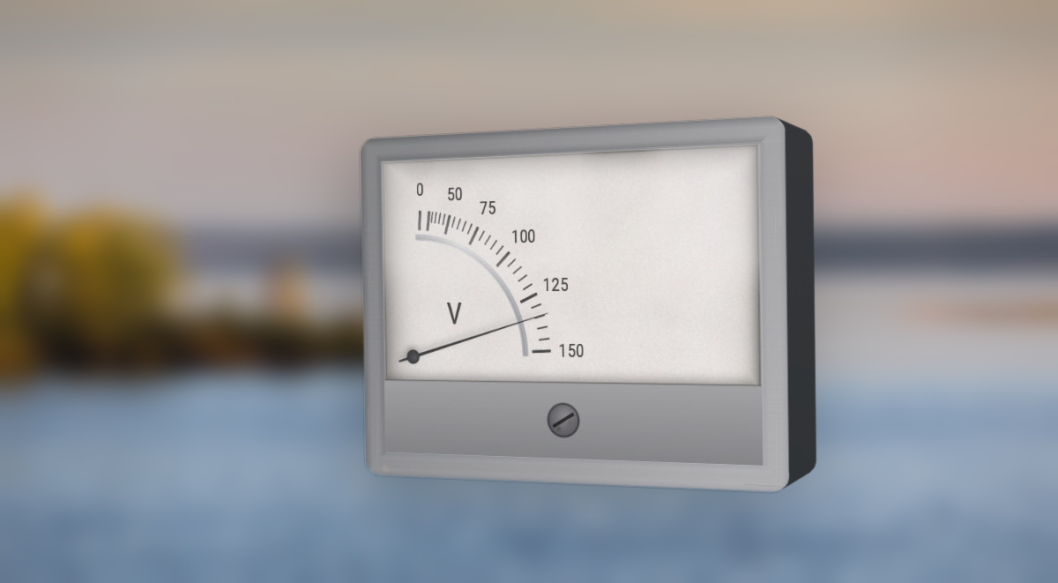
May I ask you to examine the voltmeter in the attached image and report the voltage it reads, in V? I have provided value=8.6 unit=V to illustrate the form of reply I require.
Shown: value=135 unit=V
